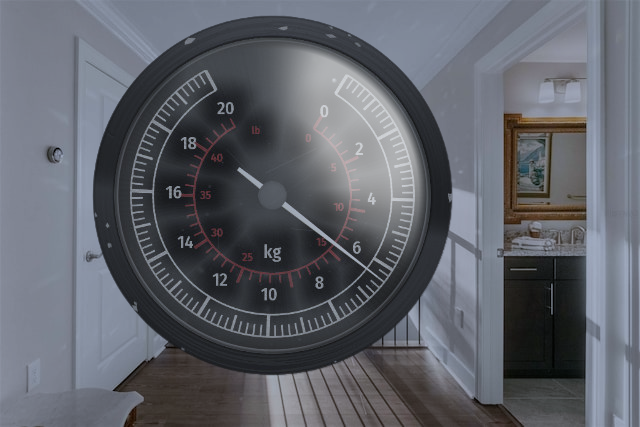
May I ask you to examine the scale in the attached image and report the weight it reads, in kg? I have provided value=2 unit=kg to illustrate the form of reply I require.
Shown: value=6.4 unit=kg
